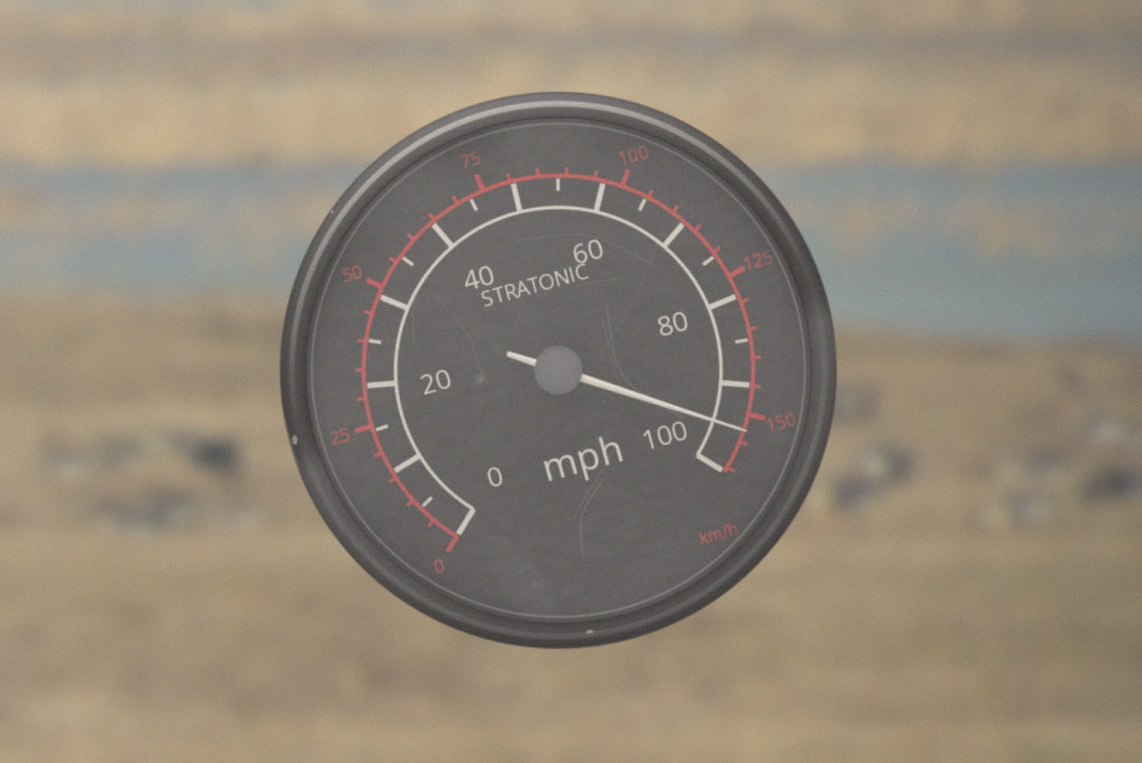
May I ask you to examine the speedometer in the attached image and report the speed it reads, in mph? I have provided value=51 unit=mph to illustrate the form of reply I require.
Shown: value=95 unit=mph
